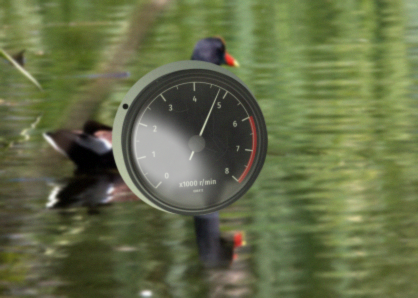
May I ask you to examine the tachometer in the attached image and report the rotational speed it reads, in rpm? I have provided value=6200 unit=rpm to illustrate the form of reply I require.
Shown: value=4750 unit=rpm
